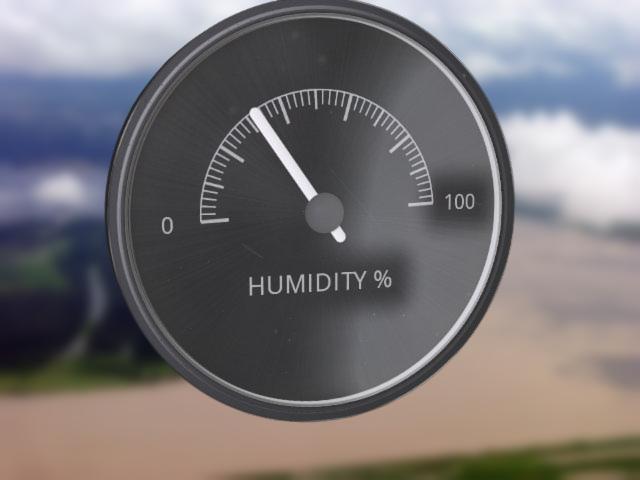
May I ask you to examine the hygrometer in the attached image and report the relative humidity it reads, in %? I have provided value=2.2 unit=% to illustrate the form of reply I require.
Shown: value=32 unit=%
